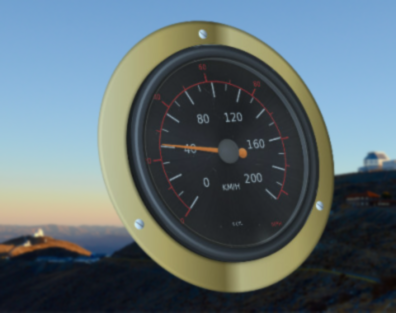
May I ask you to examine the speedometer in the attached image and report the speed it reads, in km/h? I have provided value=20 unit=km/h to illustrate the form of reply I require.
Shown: value=40 unit=km/h
